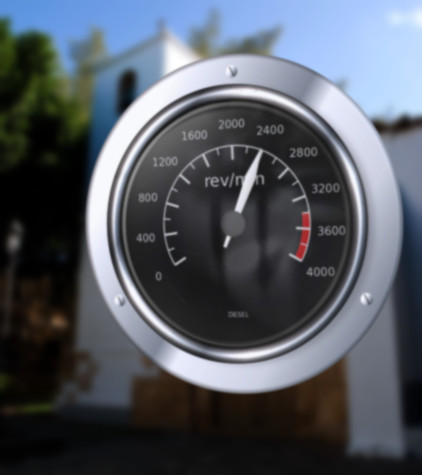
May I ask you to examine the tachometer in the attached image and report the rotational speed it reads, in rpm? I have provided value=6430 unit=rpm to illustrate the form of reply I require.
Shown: value=2400 unit=rpm
